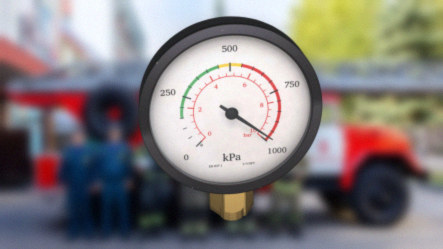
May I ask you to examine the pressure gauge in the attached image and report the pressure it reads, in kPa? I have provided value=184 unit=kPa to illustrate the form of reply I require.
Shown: value=975 unit=kPa
